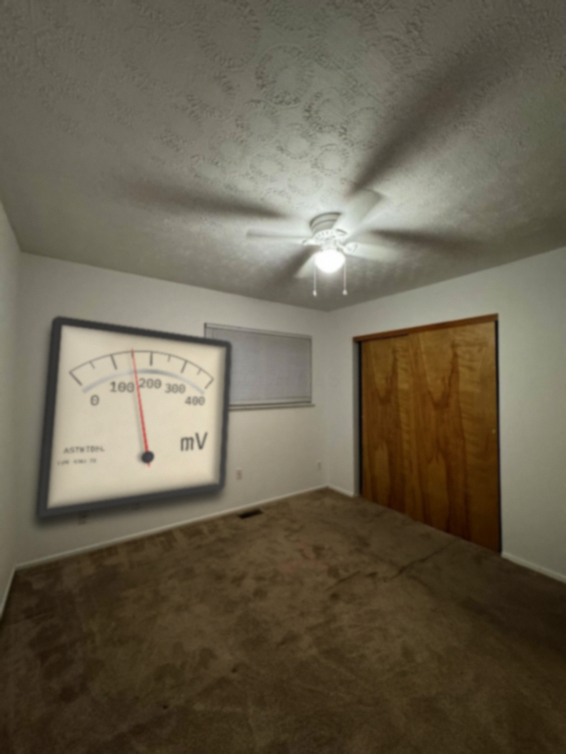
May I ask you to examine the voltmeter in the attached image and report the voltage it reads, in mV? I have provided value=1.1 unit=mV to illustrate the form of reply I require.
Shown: value=150 unit=mV
